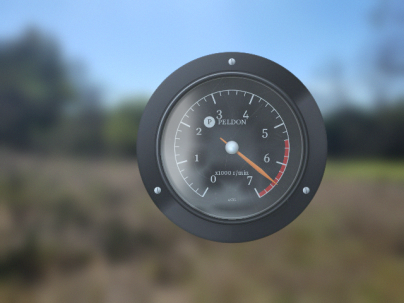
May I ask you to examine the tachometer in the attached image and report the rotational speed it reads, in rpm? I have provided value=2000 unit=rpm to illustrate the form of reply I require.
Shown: value=6500 unit=rpm
